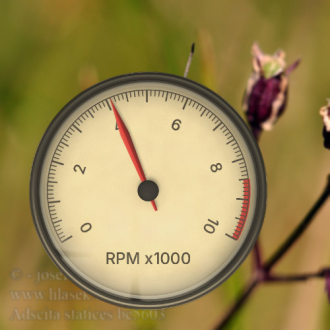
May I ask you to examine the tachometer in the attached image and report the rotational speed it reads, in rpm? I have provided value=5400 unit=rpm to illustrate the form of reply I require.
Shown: value=4100 unit=rpm
